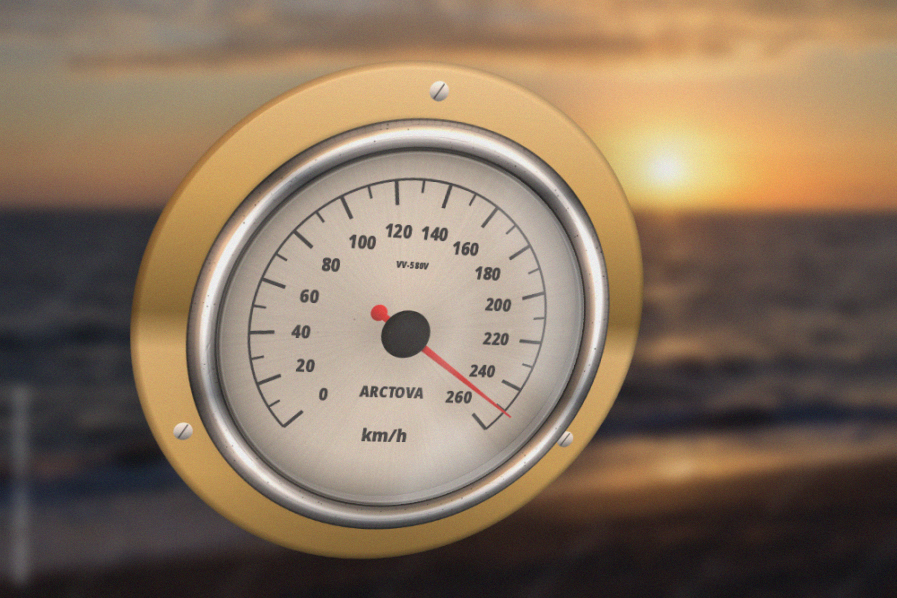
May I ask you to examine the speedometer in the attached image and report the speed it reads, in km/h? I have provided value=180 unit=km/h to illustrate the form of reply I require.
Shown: value=250 unit=km/h
